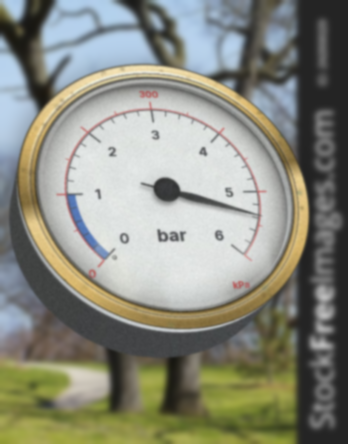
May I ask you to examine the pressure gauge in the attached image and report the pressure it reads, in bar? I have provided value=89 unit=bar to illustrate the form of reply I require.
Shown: value=5.4 unit=bar
